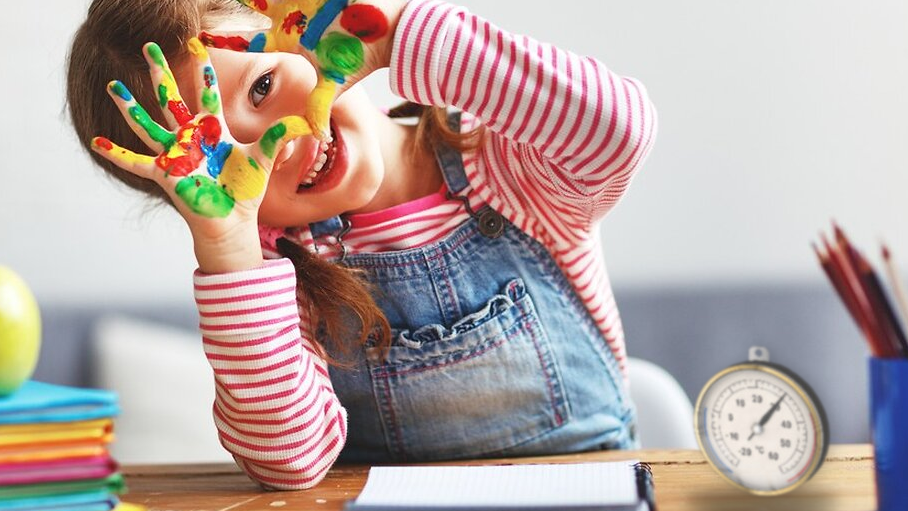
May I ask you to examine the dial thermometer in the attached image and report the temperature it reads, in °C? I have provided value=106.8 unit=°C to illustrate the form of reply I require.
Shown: value=30 unit=°C
